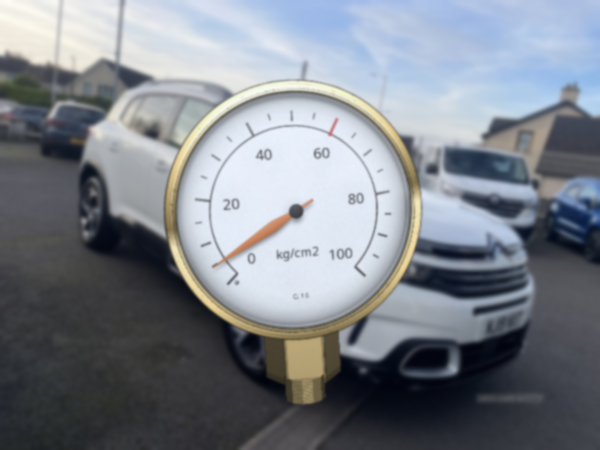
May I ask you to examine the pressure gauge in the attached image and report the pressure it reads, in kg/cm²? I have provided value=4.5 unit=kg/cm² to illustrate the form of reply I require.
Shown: value=5 unit=kg/cm²
